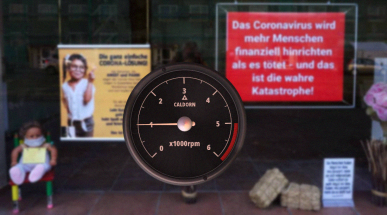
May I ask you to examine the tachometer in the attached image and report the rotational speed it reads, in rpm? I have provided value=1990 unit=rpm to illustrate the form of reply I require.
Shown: value=1000 unit=rpm
